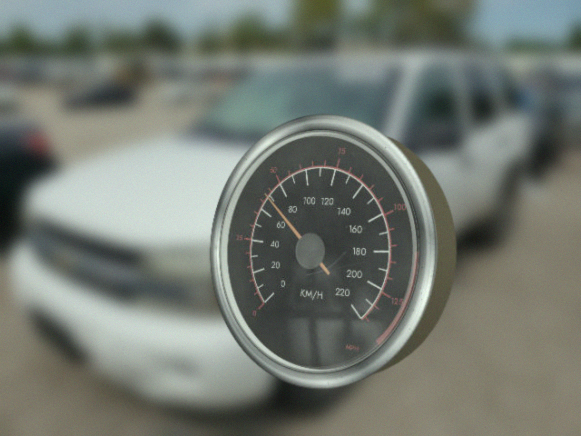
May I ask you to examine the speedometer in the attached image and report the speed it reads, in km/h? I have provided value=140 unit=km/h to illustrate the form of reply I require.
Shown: value=70 unit=km/h
